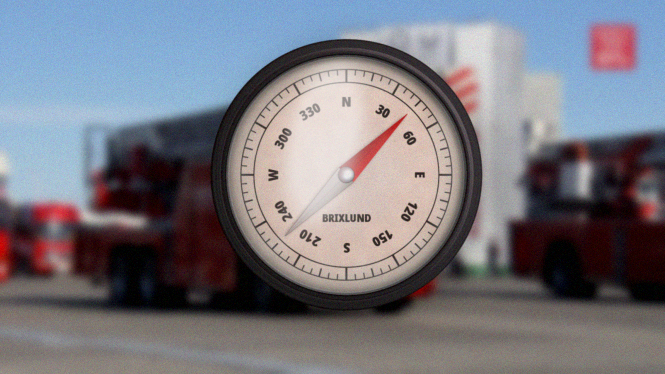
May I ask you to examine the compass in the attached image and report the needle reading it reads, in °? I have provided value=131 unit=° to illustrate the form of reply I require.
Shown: value=45 unit=°
